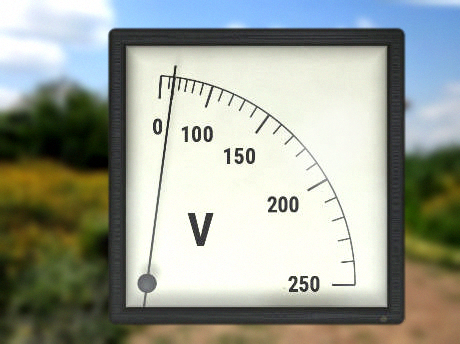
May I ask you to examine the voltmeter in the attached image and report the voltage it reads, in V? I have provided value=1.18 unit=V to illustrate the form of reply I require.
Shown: value=50 unit=V
